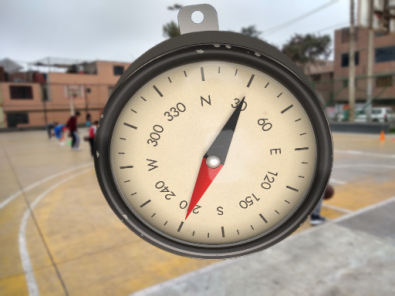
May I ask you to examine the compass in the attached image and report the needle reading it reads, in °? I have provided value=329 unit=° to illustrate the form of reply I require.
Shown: value=210 unit=°
